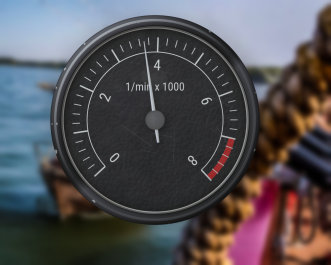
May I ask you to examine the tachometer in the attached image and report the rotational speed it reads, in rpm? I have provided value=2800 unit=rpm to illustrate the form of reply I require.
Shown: value=3700 unit=rpm
